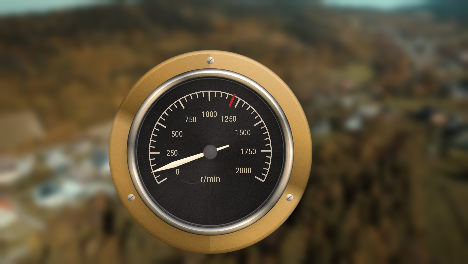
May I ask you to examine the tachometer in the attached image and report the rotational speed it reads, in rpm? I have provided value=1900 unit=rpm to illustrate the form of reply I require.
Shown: value=100 unit=rpm
